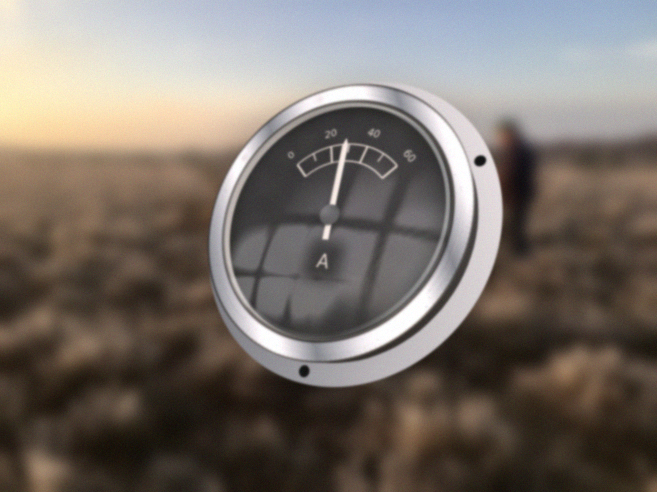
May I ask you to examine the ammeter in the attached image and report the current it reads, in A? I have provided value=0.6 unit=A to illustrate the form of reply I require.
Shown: value=30 unit=A
